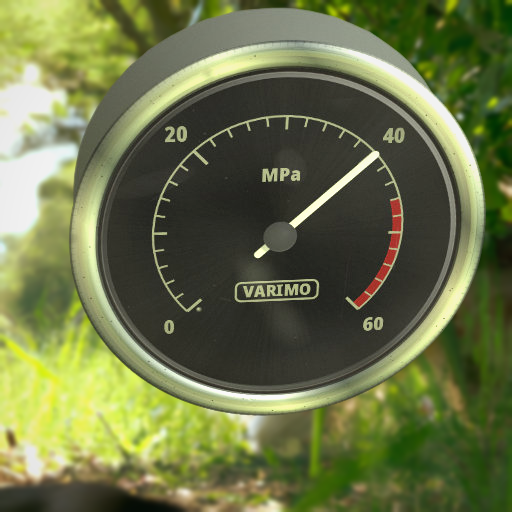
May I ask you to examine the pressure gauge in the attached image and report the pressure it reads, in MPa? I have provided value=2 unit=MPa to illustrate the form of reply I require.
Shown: value=40 unit=MPa
